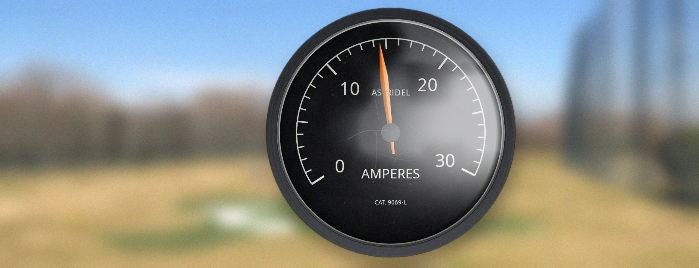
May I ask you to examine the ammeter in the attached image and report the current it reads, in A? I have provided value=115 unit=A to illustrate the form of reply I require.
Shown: value=14.5 unit=A
